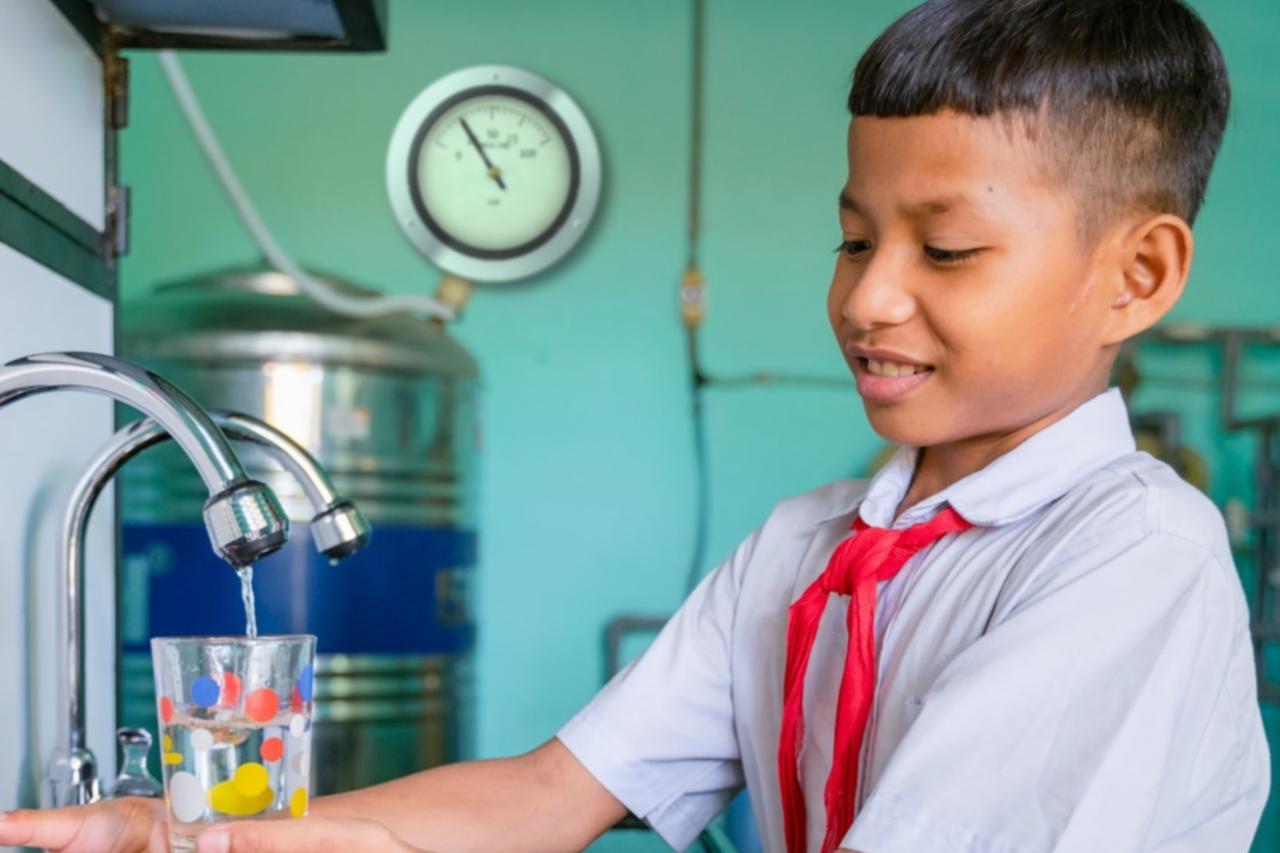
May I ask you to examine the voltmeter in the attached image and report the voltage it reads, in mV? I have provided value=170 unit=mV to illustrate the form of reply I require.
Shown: value=25 unit=mV
